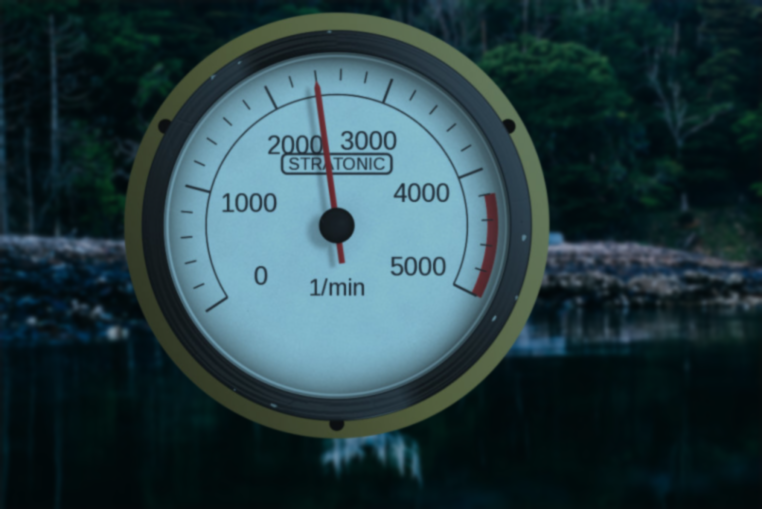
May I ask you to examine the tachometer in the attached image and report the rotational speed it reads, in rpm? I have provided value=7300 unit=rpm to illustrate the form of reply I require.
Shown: value=2400 unit=rpm
